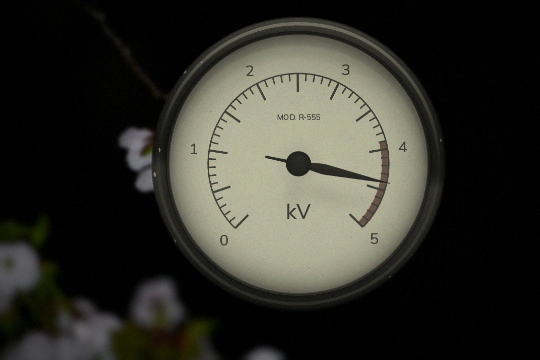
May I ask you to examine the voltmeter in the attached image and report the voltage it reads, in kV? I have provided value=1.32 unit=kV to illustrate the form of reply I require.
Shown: value=4.4 unit=kV
